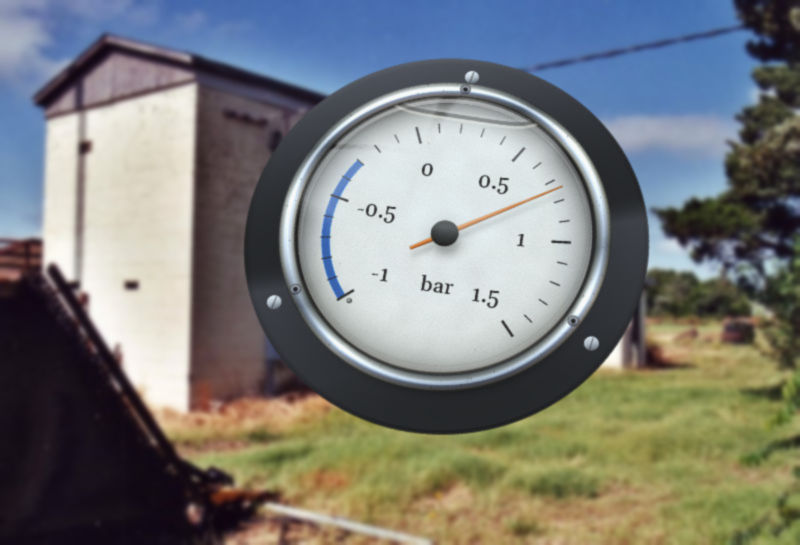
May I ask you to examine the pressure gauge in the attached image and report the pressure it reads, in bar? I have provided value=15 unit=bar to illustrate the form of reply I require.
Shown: value=0.75 unit=bar
